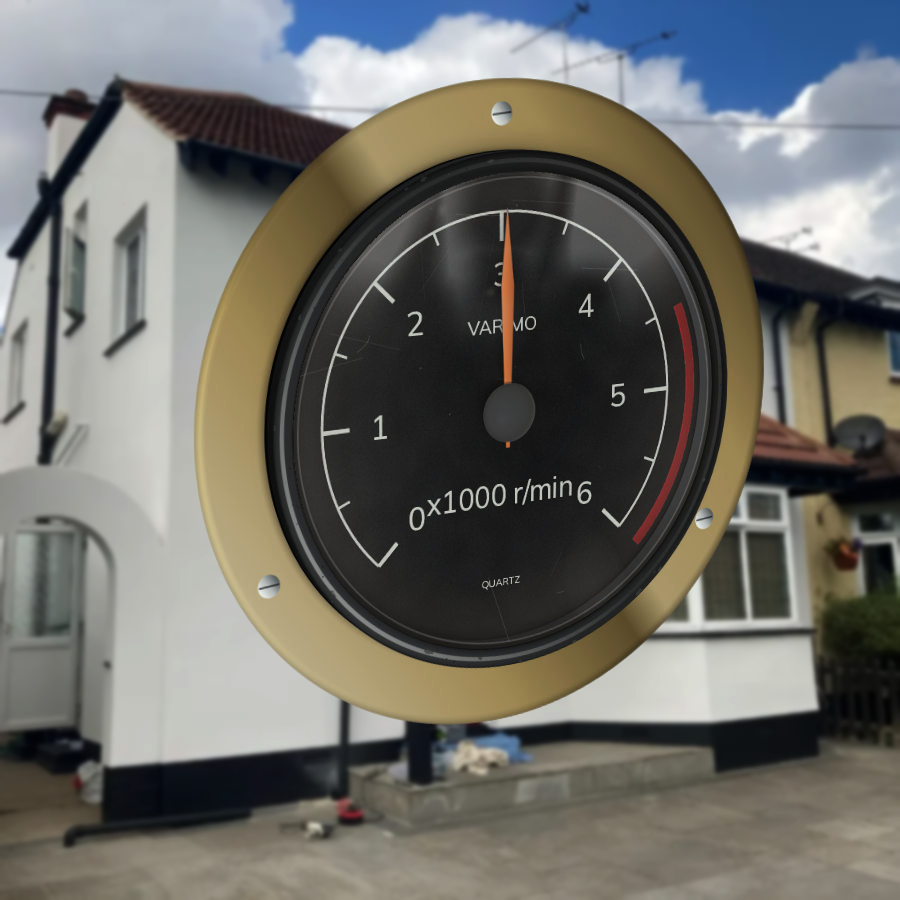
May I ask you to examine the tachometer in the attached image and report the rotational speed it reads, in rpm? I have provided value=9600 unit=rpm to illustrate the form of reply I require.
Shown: value=3000 unit=rpm
